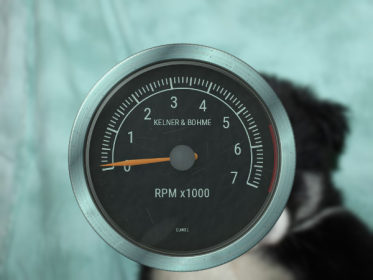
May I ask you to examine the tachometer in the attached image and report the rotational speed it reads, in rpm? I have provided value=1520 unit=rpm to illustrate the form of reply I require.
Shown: value=100 unit=rpm
